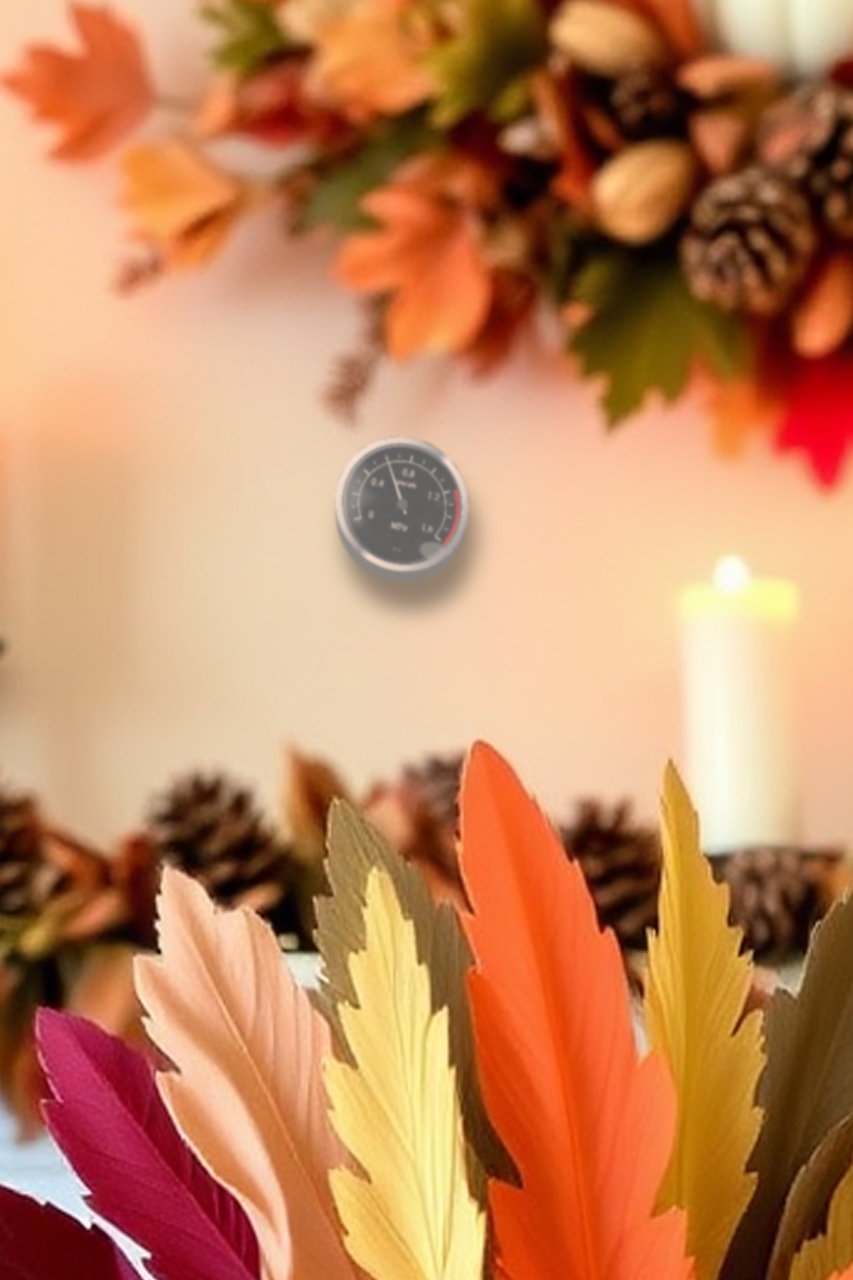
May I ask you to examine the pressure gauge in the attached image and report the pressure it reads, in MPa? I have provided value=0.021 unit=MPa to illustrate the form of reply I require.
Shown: value=0.6 unit=MPa
